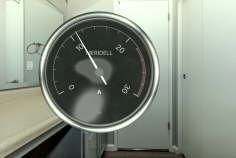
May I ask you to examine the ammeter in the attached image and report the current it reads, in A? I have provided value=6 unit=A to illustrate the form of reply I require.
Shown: value=11 unit=A
